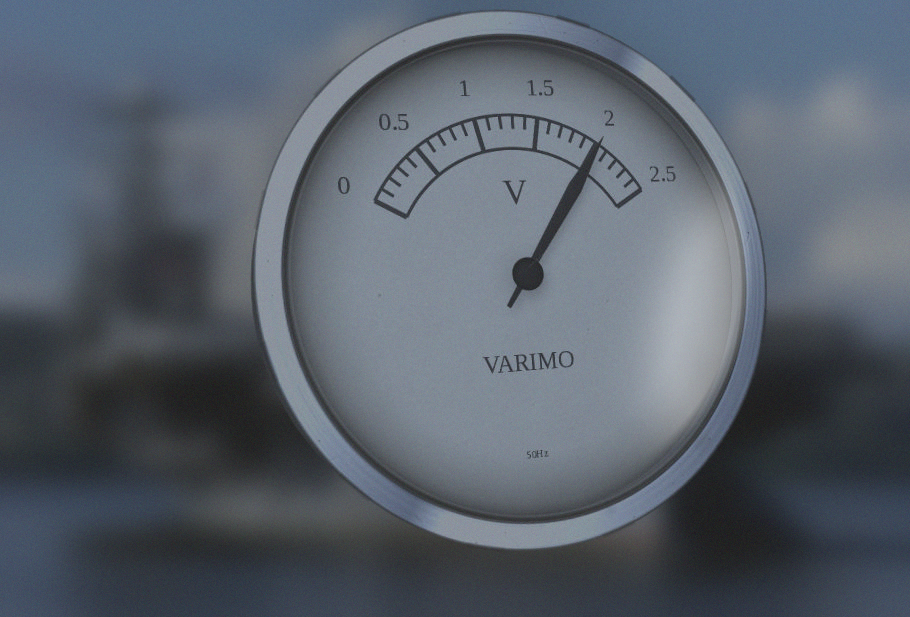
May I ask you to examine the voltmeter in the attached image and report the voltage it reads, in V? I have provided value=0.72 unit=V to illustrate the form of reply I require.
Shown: value=2 unit=V
